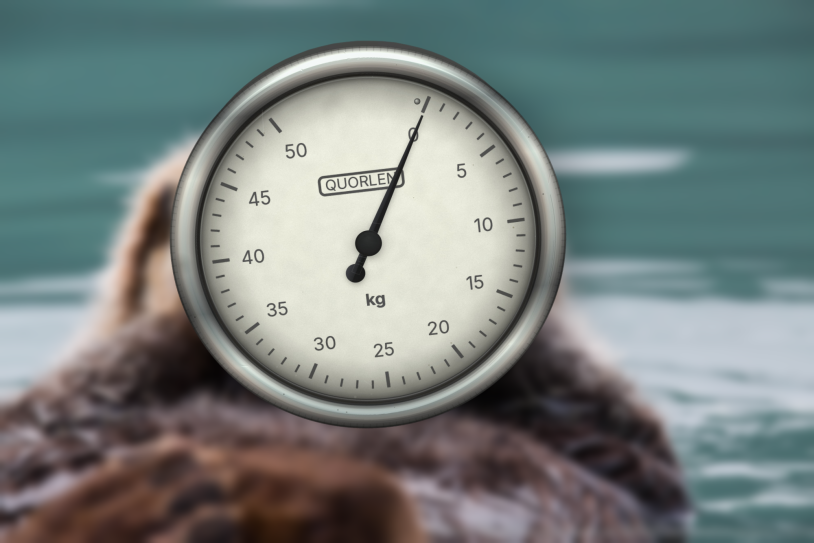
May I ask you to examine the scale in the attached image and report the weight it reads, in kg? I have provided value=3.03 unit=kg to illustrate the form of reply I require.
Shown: value=0 unit=kg
